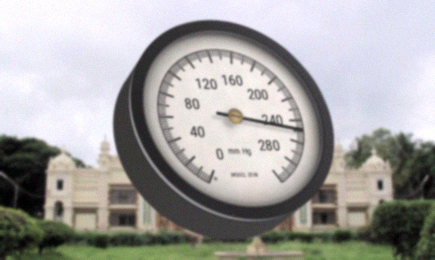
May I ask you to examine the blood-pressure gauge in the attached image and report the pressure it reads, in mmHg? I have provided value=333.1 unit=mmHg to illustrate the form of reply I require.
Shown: value=250 unit=mmHg
